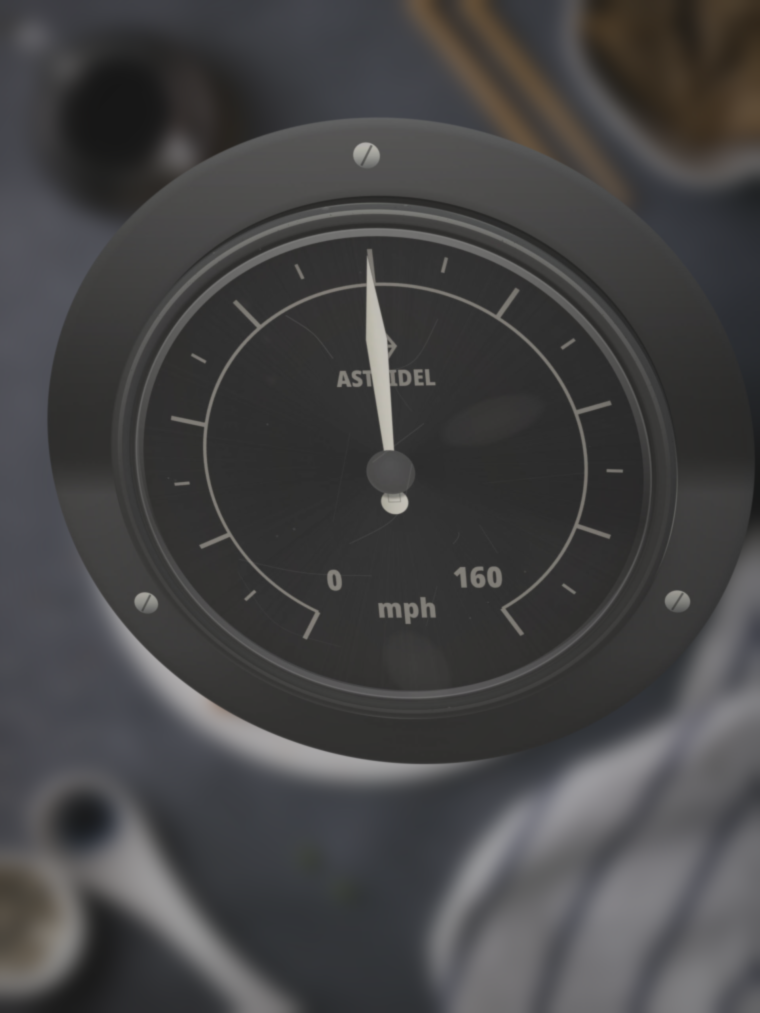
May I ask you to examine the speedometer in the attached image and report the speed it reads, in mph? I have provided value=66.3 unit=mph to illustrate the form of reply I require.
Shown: value=80 unit=mph
